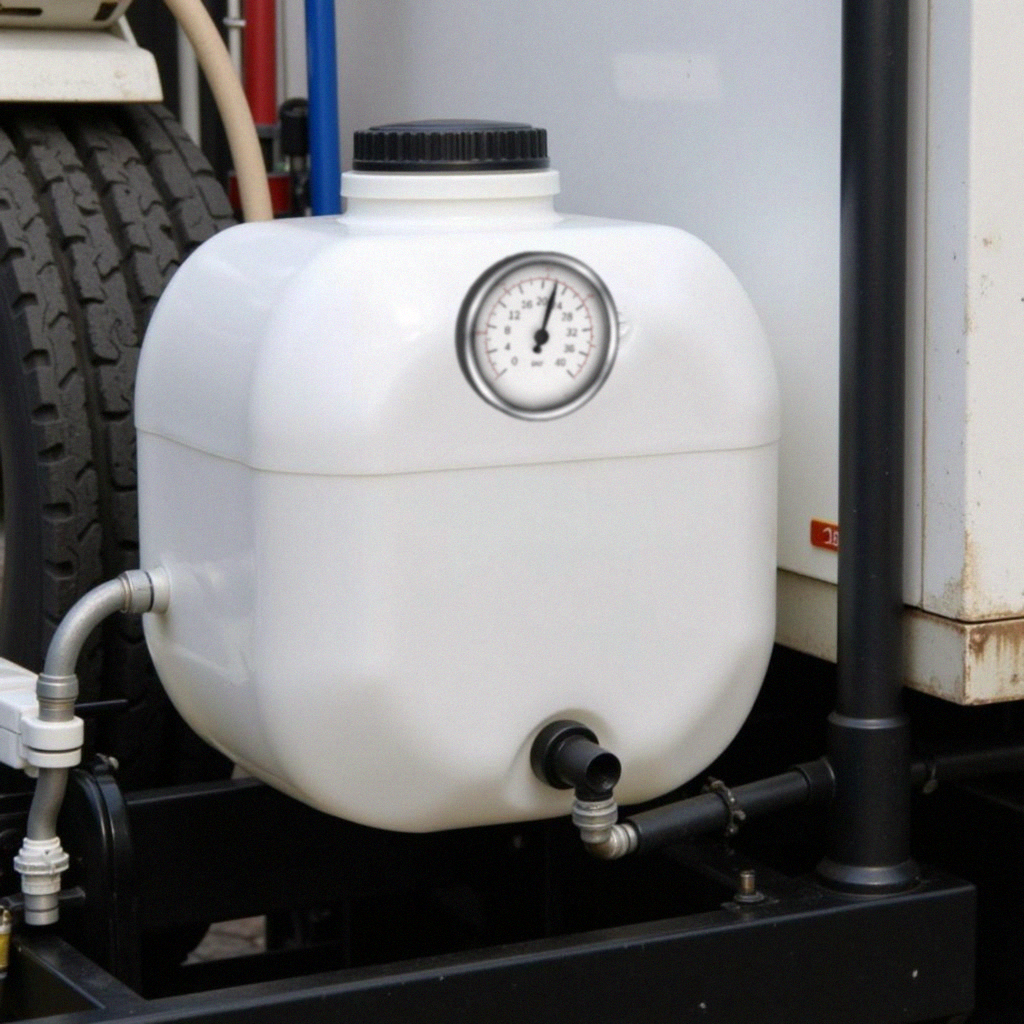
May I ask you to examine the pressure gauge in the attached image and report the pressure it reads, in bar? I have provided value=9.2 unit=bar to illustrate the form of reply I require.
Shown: value=22 unit=bar
